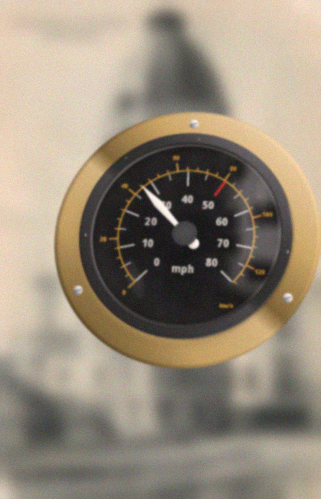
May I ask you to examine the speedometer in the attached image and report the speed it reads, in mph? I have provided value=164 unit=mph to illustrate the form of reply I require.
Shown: value=27.5 unit=mph
